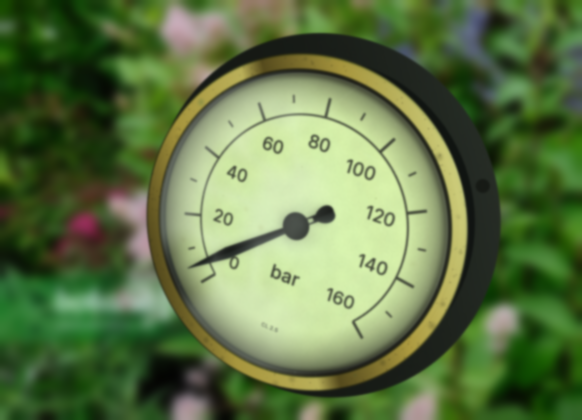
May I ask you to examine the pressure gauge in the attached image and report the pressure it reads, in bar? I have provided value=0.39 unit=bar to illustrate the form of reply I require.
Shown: value=5 unit=bar
